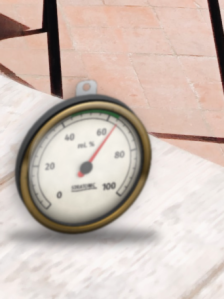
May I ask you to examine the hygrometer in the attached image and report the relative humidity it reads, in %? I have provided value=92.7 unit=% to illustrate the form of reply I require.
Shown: value=64 unit=%
